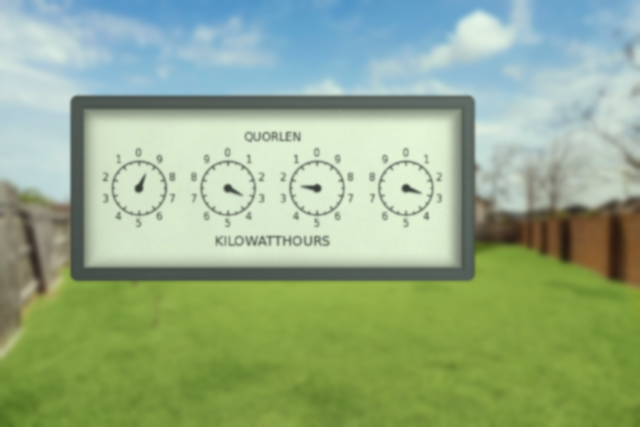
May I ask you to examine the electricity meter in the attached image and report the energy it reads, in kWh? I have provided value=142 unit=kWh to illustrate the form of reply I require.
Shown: value=9323 unit=kWh
